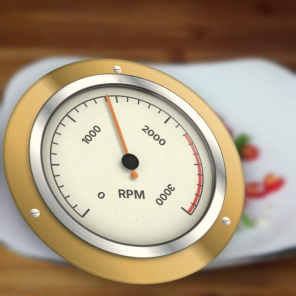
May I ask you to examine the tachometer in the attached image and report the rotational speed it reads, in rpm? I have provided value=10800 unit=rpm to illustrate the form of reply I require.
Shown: value=1400 unit=rpm
